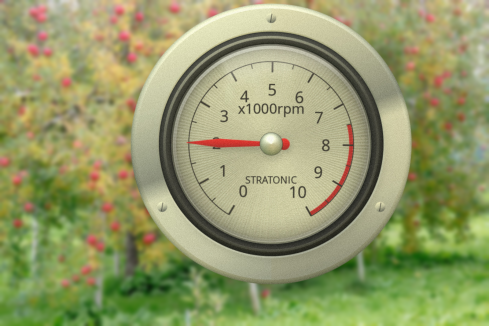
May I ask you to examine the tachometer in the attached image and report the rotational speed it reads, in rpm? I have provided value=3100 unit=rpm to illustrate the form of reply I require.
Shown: value=2000 unit=rpm
